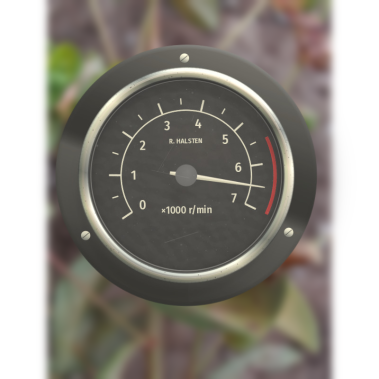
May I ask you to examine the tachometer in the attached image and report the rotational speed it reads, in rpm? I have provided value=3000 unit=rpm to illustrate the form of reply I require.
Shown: value=6500 unit=rpm
